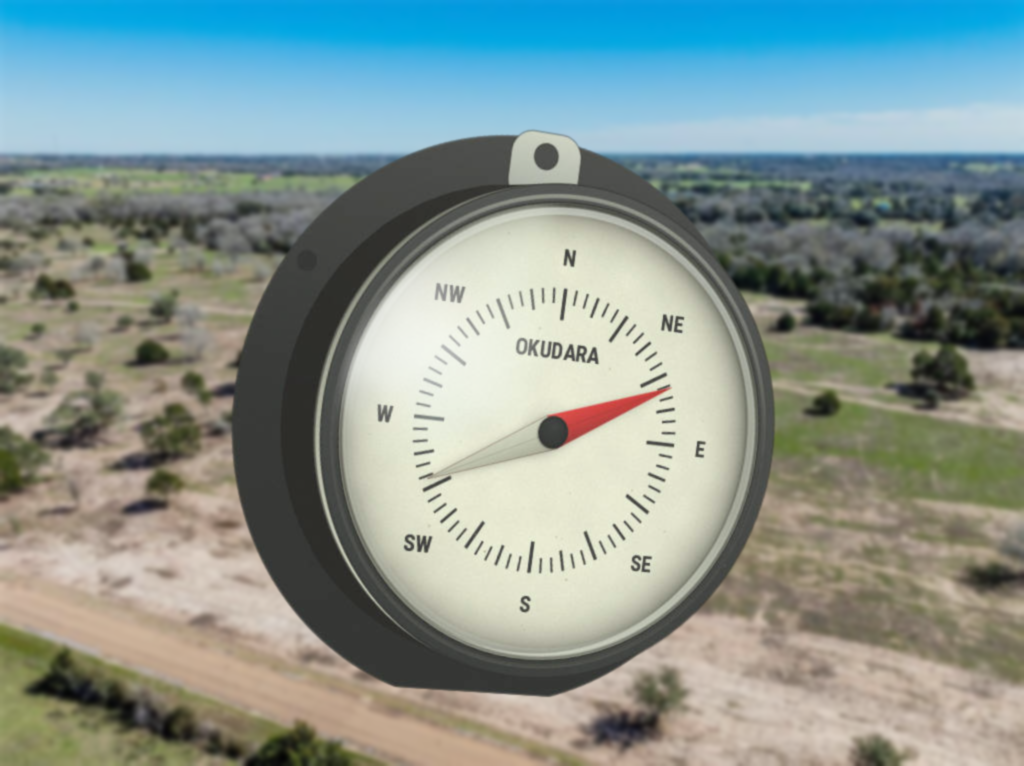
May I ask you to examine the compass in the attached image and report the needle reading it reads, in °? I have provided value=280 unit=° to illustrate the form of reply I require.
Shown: value=65 unit=°
